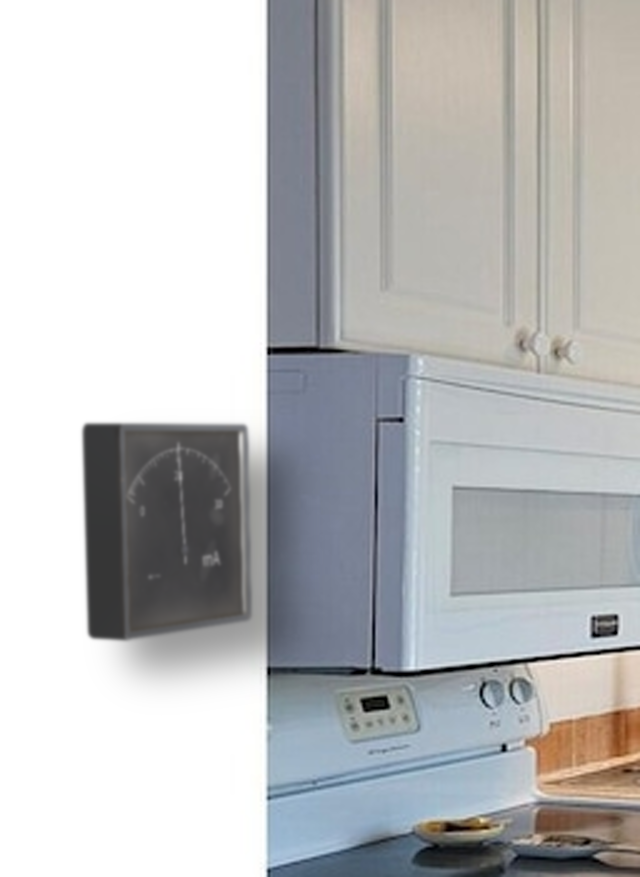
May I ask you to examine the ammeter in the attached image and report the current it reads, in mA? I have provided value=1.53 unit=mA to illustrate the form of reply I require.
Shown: value=20 unit=mA
